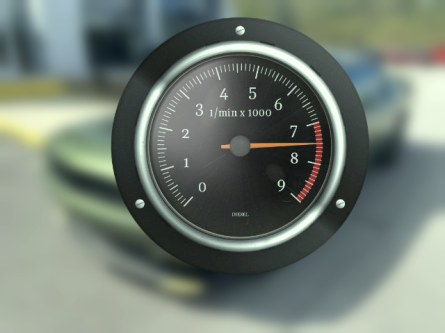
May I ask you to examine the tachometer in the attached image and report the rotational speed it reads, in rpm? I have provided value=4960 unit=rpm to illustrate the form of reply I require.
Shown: value=7500 unit=rpm
